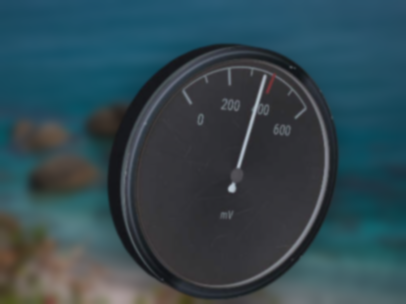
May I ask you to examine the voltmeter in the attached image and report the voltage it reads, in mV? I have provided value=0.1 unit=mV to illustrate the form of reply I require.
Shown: value=350 unit=mV
